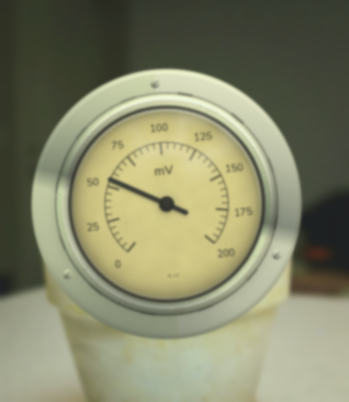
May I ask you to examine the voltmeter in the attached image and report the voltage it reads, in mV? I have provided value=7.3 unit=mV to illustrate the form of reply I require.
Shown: value=55 unit=mV
